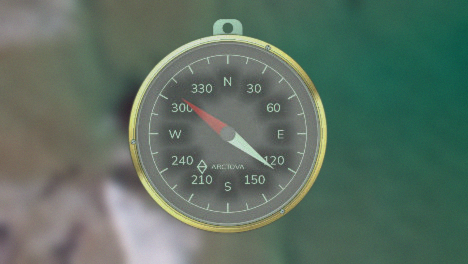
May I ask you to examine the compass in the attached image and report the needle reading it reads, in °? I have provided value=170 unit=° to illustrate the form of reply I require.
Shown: value=307.5 unit=°
